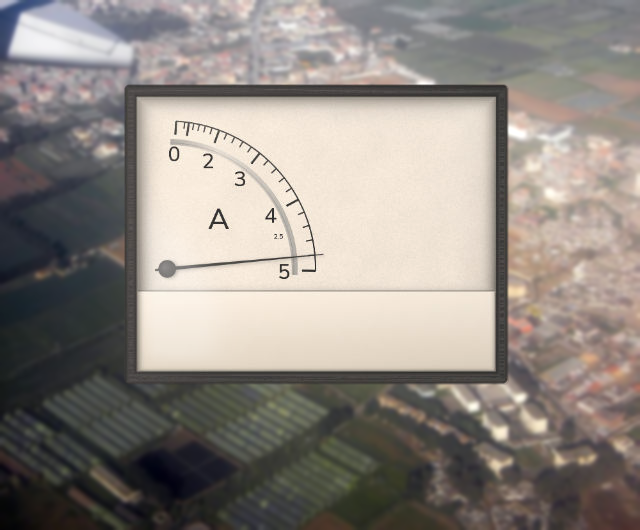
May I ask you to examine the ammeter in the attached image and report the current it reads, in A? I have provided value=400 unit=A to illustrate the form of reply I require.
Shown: value=4.8 unit=A
